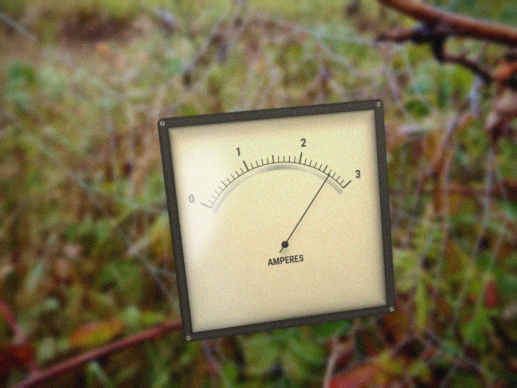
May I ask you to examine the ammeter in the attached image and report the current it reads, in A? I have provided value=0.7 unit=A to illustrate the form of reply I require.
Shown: value=2.6 unit=A
